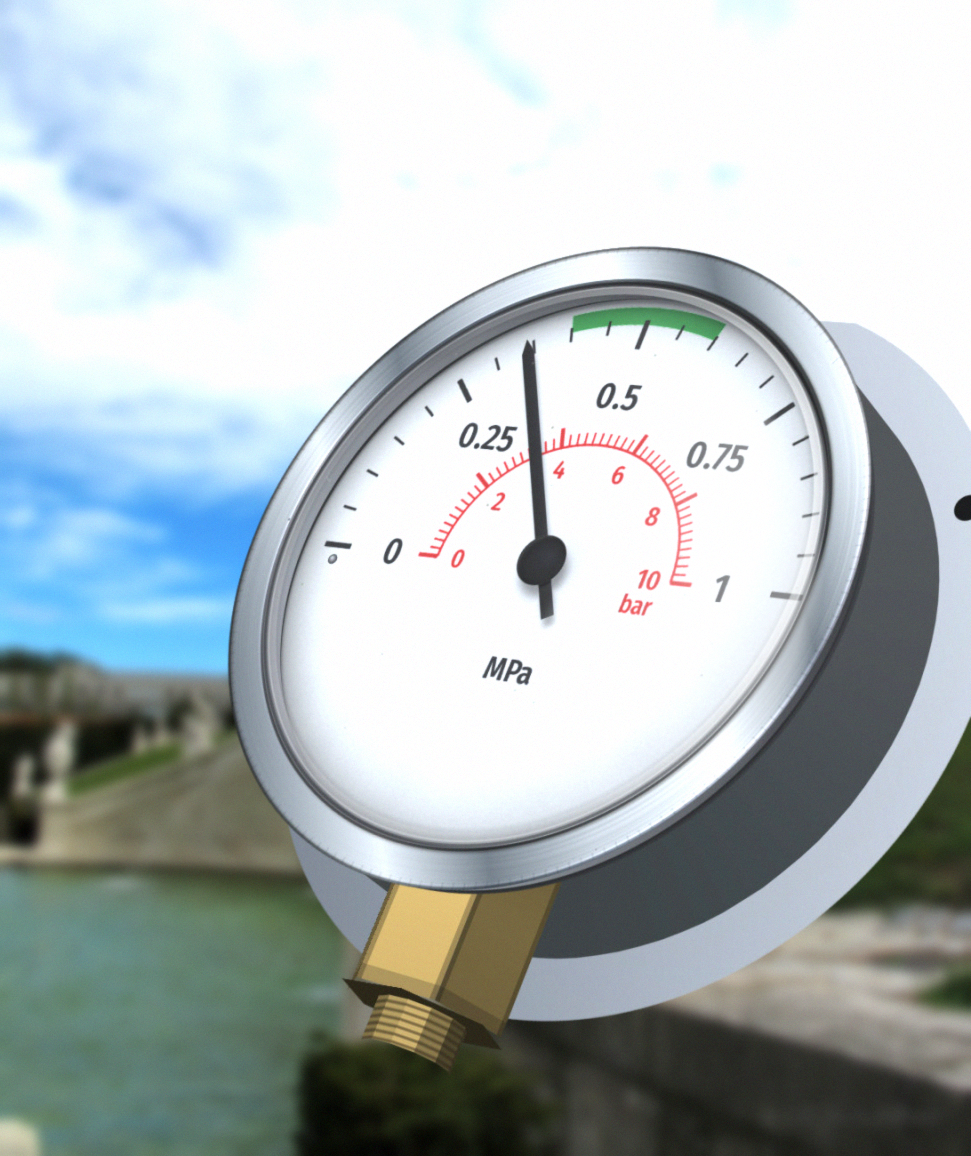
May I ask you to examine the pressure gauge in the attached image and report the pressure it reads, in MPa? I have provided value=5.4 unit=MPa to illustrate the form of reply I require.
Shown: value=0.35 unit=MPa
